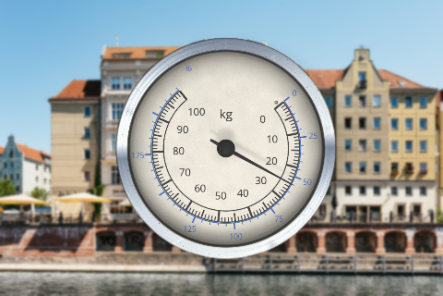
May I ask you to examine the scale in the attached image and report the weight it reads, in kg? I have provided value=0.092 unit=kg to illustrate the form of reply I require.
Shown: value=25 unit=kg
